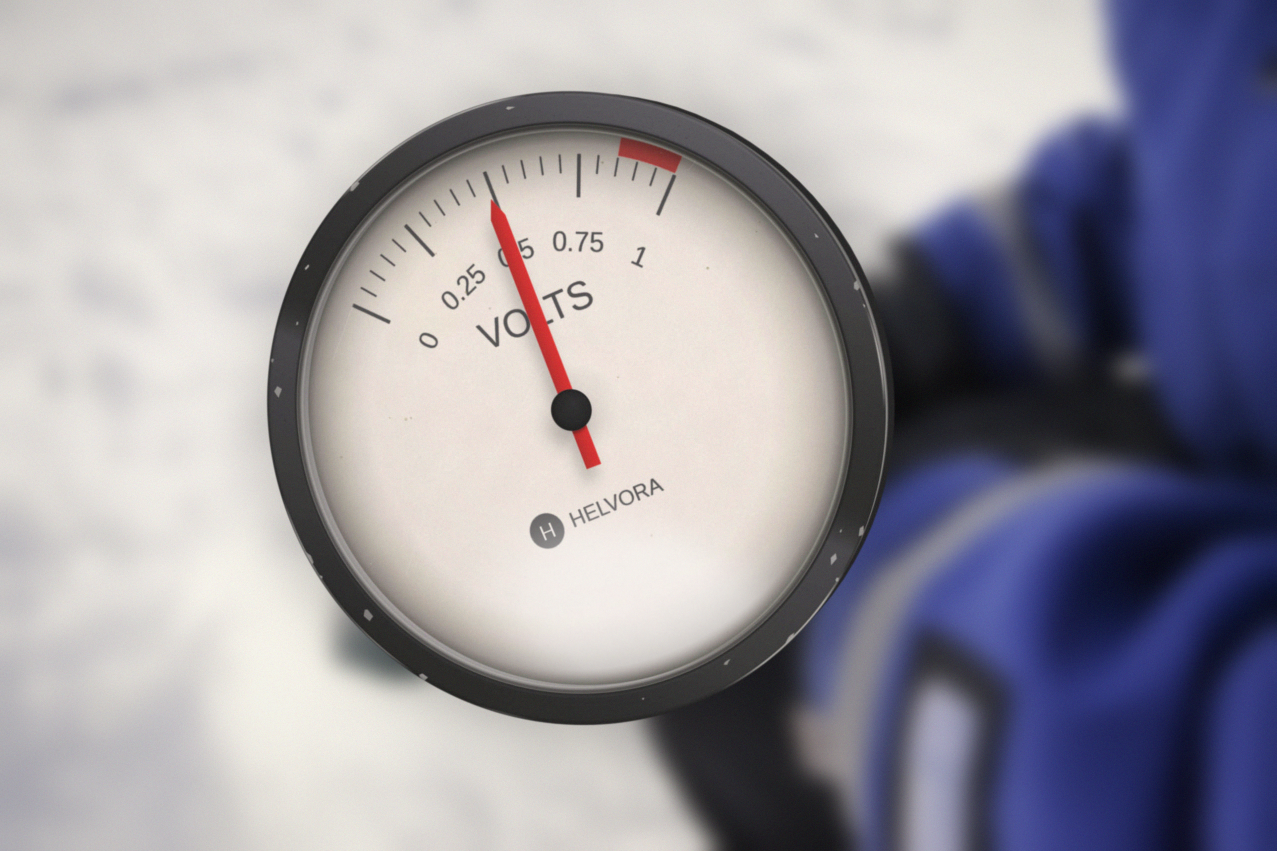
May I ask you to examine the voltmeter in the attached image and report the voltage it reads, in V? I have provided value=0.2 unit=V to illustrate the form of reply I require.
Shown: value=0.5 unit=V
